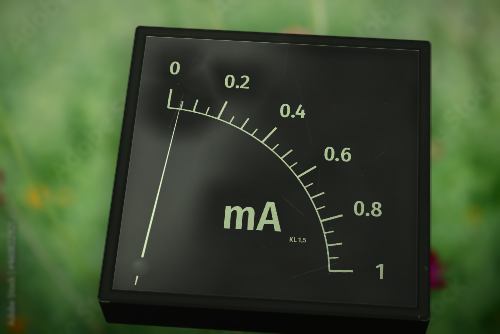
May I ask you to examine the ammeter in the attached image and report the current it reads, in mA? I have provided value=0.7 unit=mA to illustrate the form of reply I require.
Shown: value=0.05 unit=mA
